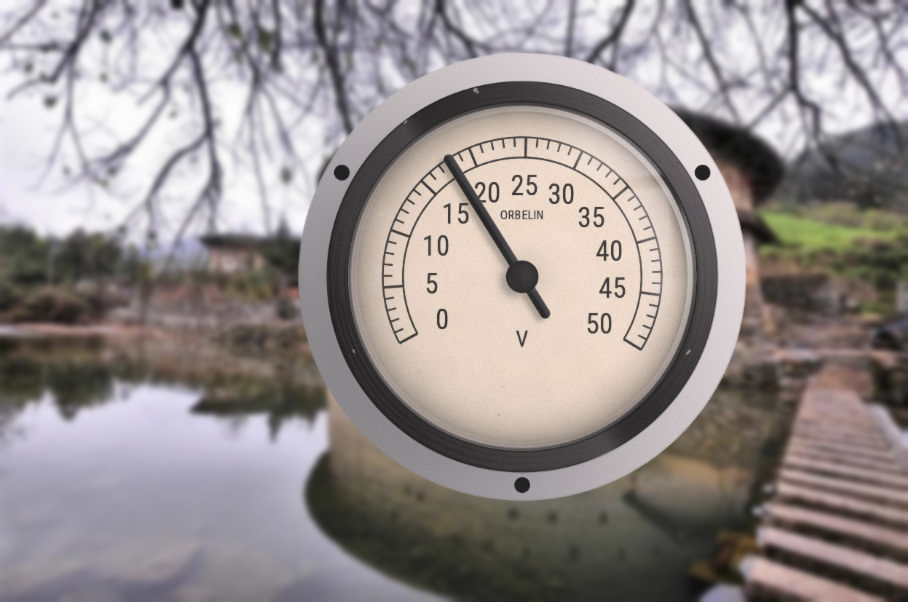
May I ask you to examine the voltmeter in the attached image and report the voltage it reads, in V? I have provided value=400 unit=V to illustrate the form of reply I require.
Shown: value=18 unit=V
